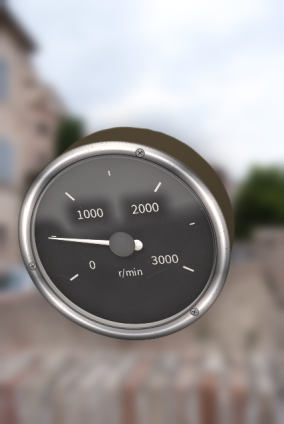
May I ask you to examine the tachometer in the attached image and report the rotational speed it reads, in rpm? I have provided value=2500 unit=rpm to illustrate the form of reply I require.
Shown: value=500 unit=rpm
